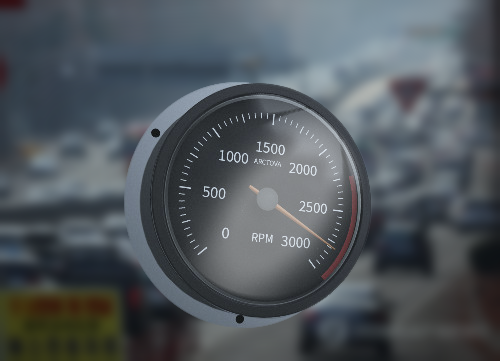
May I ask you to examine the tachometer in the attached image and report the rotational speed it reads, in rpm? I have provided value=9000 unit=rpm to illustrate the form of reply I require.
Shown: value=2800 unit=rpm
